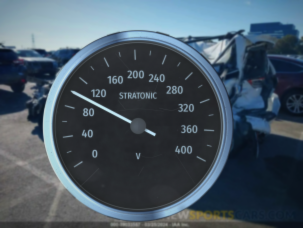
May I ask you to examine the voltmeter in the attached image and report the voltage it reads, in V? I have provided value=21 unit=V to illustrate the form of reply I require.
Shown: value=100 unit=V
